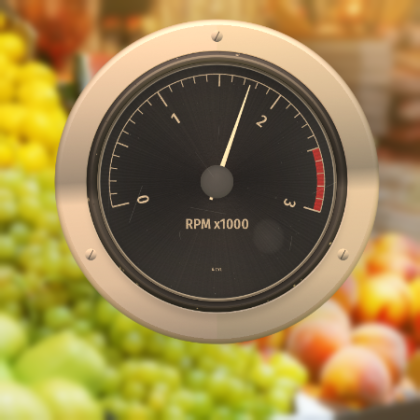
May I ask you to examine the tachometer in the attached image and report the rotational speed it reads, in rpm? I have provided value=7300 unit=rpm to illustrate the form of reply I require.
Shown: value=1750 unit=rpm
